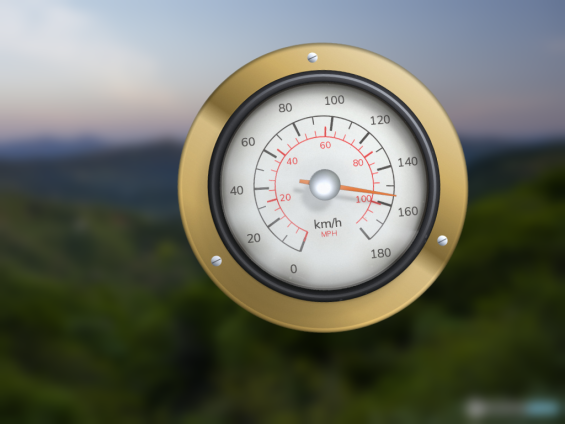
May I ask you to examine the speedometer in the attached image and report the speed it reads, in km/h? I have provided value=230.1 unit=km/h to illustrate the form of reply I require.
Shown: value=155 unit=km/h
